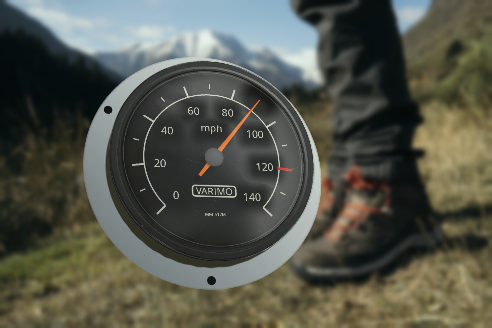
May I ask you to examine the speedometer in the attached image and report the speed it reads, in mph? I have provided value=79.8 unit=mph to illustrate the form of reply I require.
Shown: value=90 unit=mph
